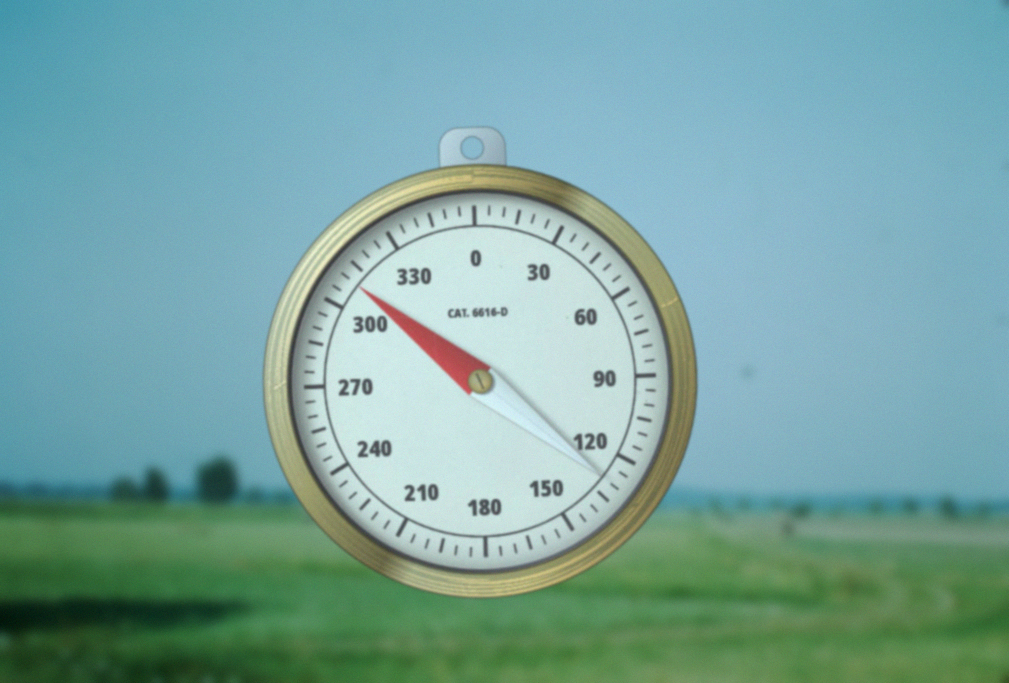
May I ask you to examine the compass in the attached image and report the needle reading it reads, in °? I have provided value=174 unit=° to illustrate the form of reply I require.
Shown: value=310 unit=°
